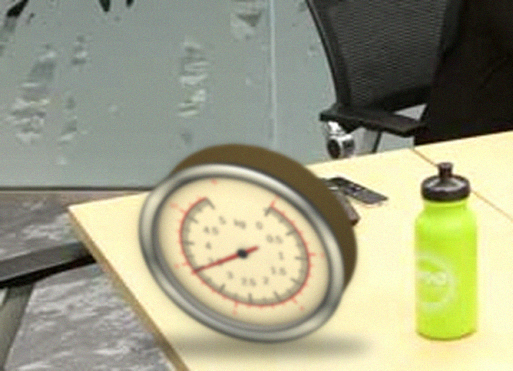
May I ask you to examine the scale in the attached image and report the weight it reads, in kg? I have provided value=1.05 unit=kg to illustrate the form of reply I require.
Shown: value=3.5 unit=kg
